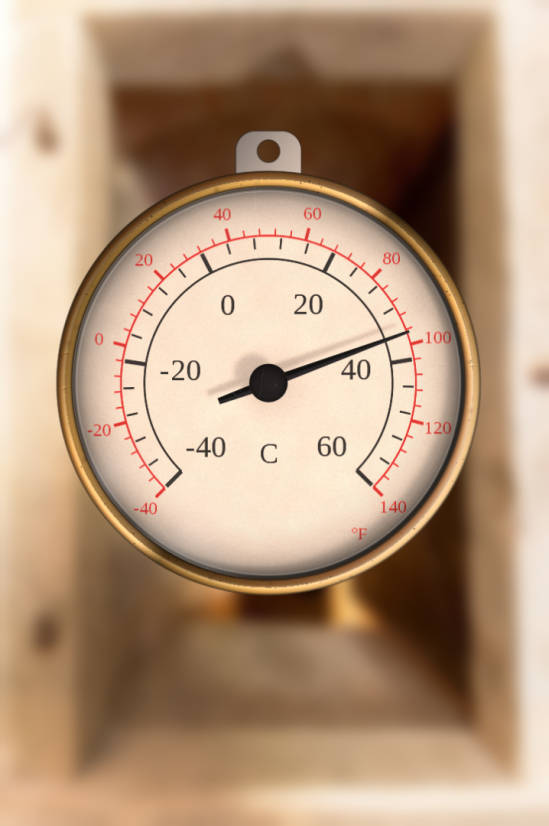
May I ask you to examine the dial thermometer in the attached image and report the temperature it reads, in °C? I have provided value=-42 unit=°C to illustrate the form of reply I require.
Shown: value=36 unit=°C
